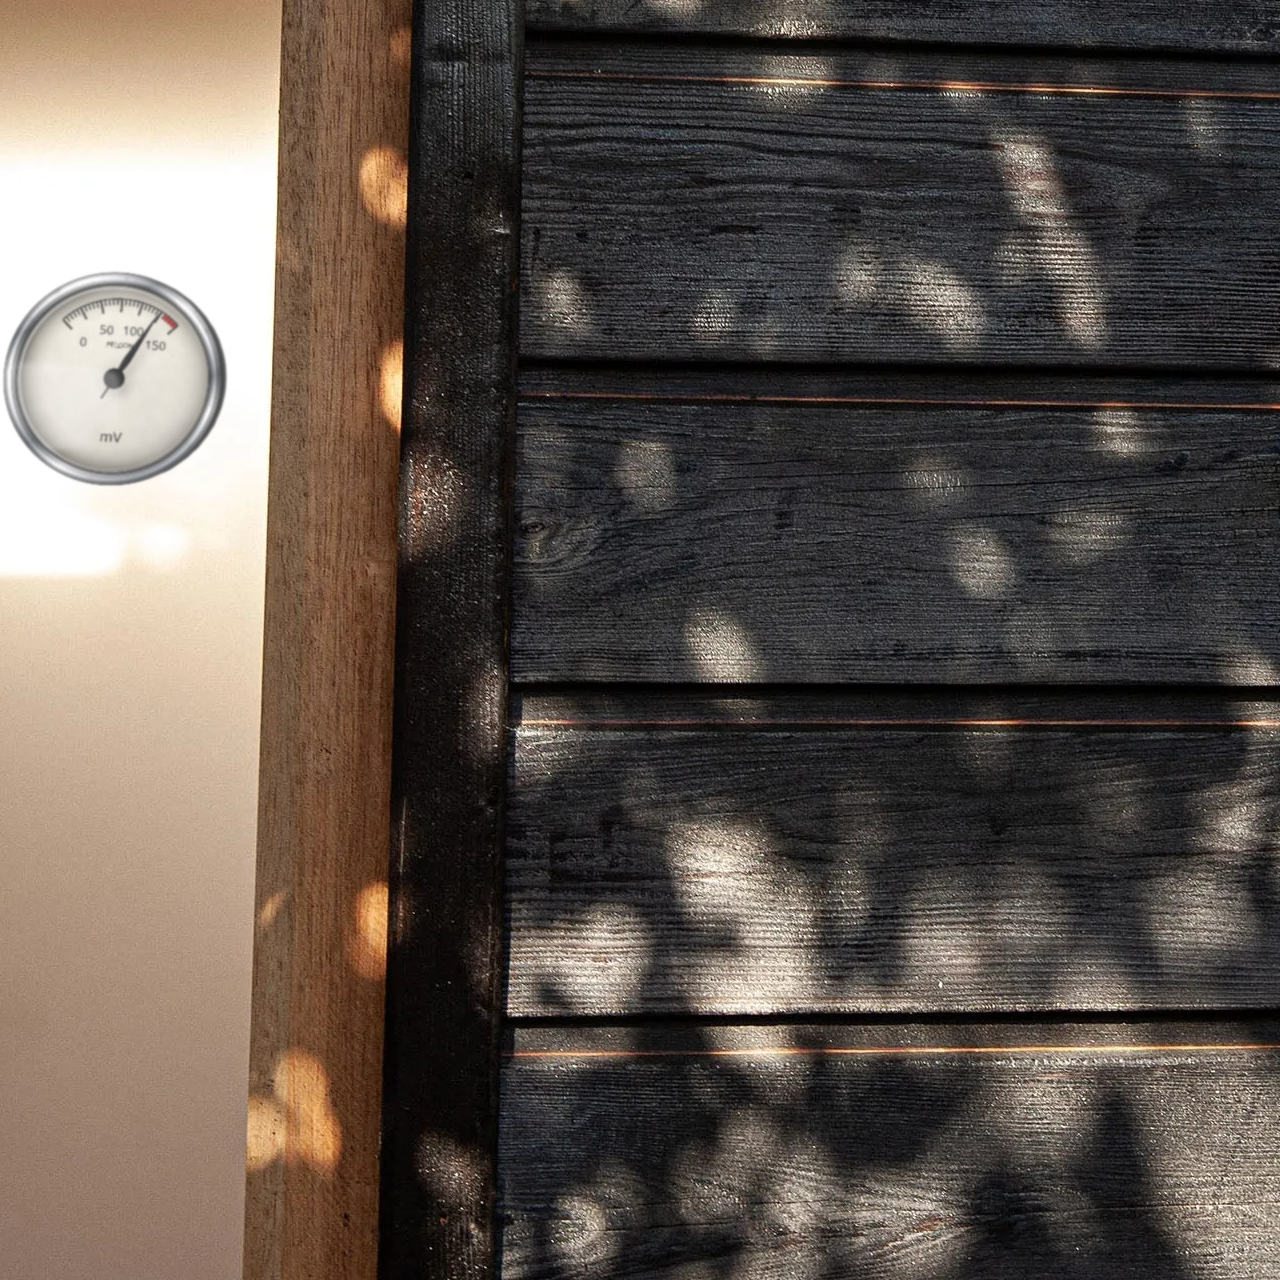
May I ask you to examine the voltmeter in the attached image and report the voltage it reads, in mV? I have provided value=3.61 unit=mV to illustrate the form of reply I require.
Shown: value=125 unit=mV
